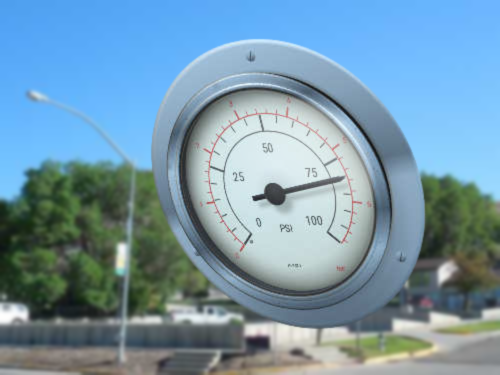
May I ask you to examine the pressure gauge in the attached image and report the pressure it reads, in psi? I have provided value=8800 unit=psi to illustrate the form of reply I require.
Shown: value=80 unit=psi
